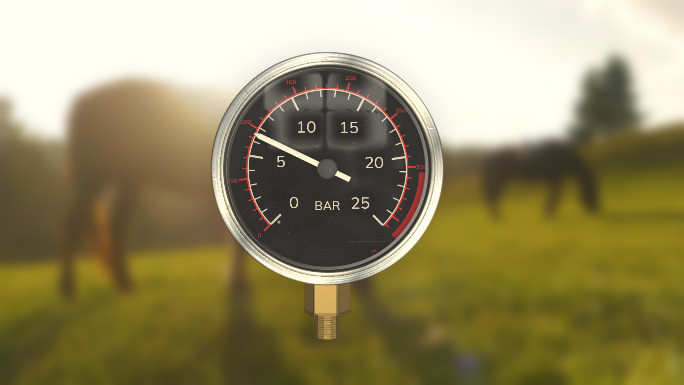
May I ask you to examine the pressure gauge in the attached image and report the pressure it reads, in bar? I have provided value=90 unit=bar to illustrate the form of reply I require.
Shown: value=6.5 unit=bar
